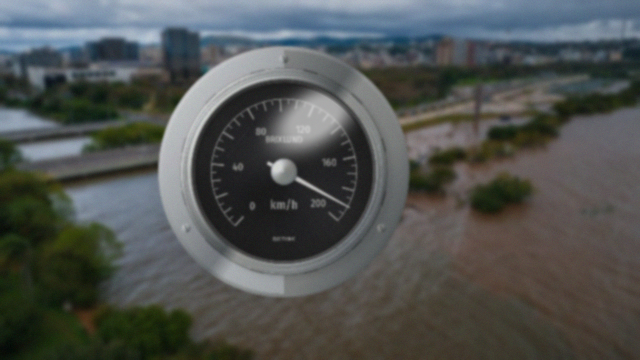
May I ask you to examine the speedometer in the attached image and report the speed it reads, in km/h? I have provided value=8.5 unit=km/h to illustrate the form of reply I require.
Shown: value=190 unit=km/h
